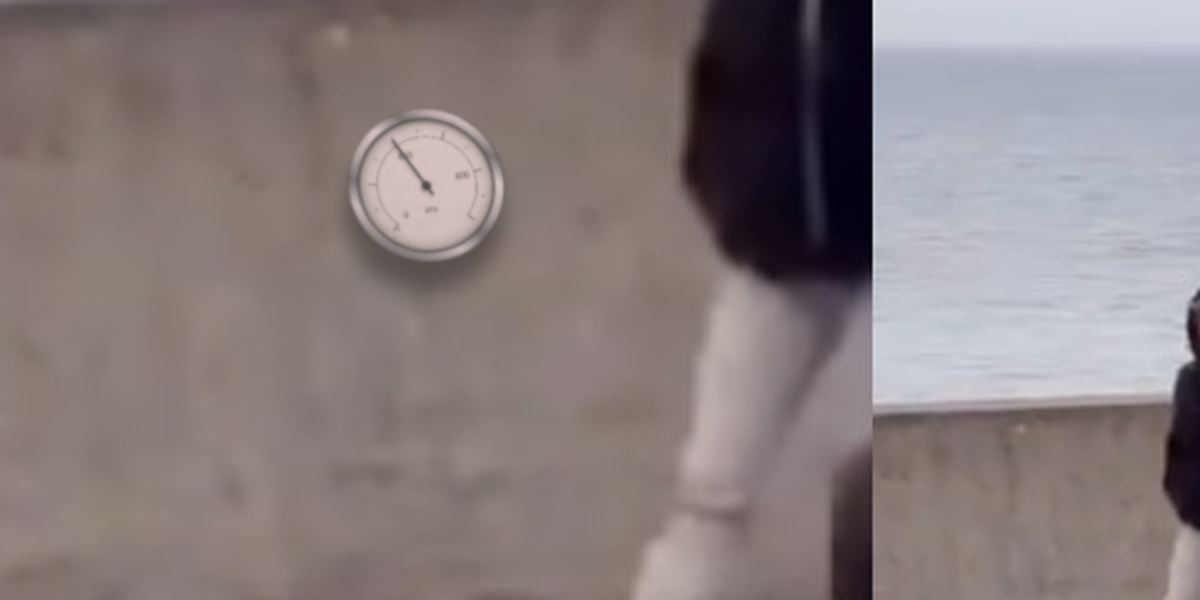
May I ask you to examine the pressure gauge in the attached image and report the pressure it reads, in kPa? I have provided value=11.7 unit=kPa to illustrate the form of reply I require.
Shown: value=400 unit=kPa
